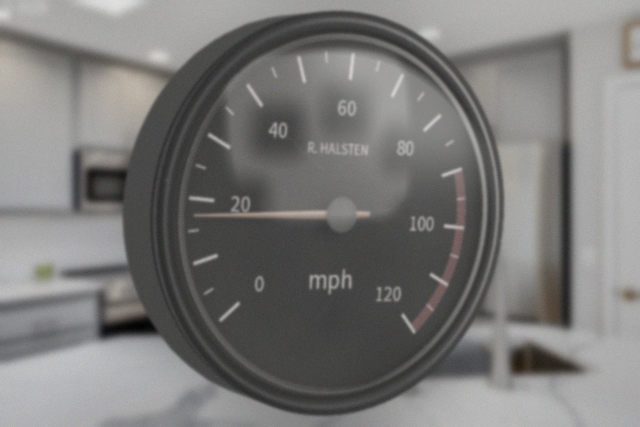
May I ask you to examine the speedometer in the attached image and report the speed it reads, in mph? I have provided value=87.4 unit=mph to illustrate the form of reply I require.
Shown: value=17.5 unit=mph
